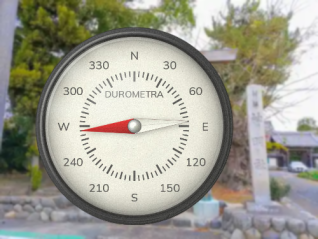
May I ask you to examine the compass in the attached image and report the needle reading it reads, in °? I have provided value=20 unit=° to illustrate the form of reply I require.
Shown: value=265 unit=°
